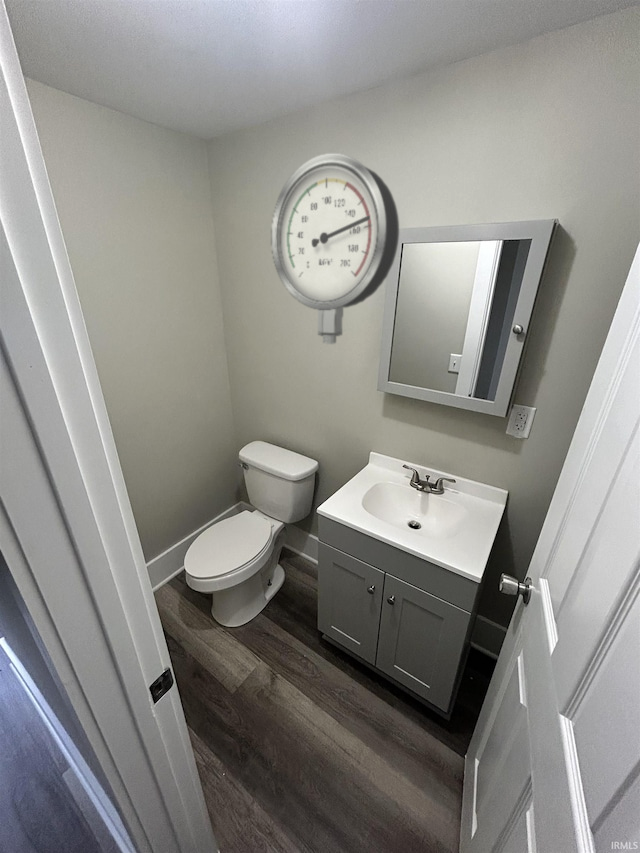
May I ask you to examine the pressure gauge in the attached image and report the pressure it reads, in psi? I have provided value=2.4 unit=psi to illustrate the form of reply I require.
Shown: value=155 unit=psi
